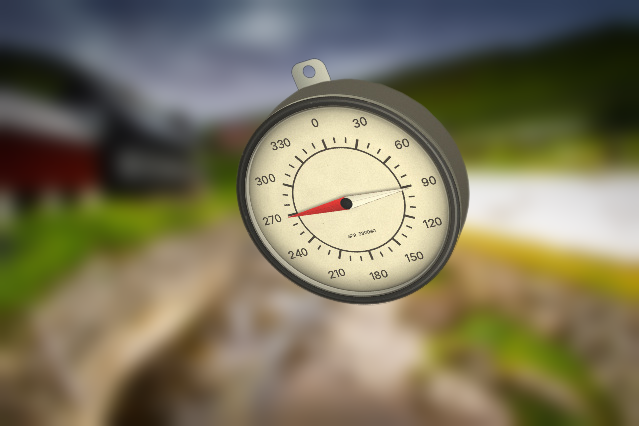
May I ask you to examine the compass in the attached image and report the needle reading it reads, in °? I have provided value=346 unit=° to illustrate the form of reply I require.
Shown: value=270 unit=°
